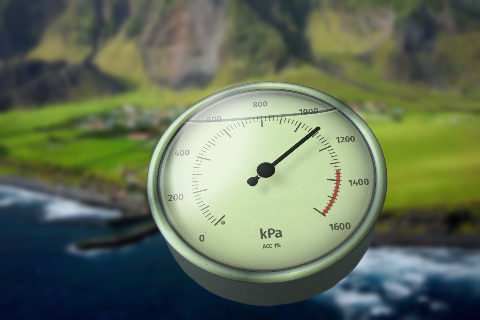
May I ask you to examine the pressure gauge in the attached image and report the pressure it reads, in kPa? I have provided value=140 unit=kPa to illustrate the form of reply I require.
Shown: value=1100 unit=kPa
